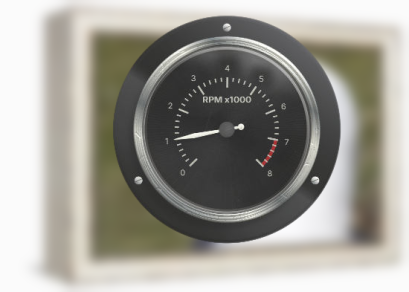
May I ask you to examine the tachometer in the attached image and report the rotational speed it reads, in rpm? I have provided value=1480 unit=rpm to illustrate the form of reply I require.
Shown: value=1000 unit=rpm
